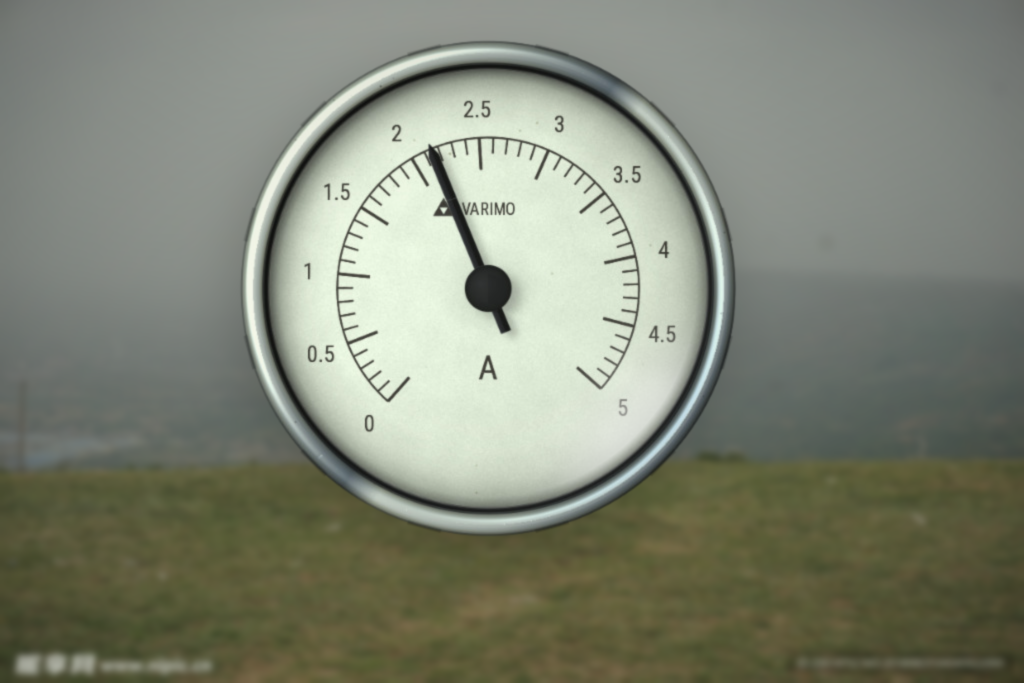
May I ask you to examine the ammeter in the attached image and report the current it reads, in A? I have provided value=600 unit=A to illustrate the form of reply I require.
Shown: value=2.15 unit=A
